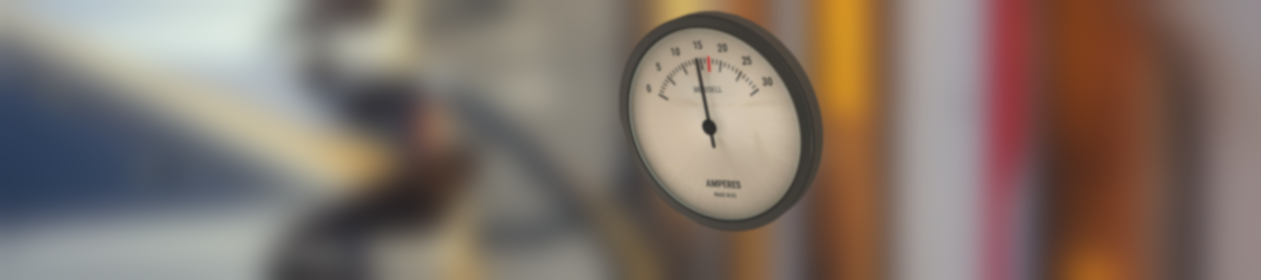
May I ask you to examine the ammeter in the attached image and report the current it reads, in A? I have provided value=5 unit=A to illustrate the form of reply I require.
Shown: value=15 unit=A
